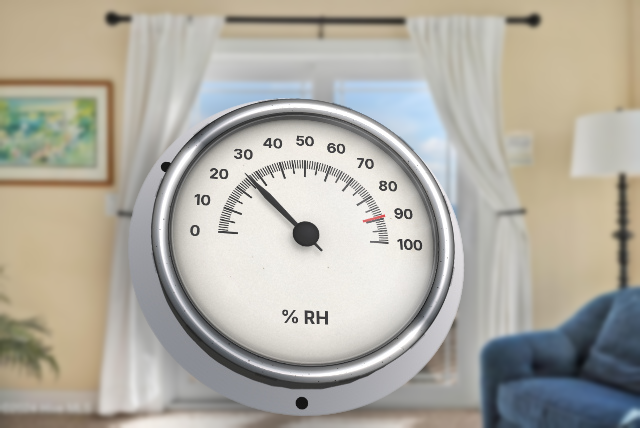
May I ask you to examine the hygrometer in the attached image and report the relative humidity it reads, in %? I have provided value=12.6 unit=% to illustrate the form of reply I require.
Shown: value=25 unit=%
